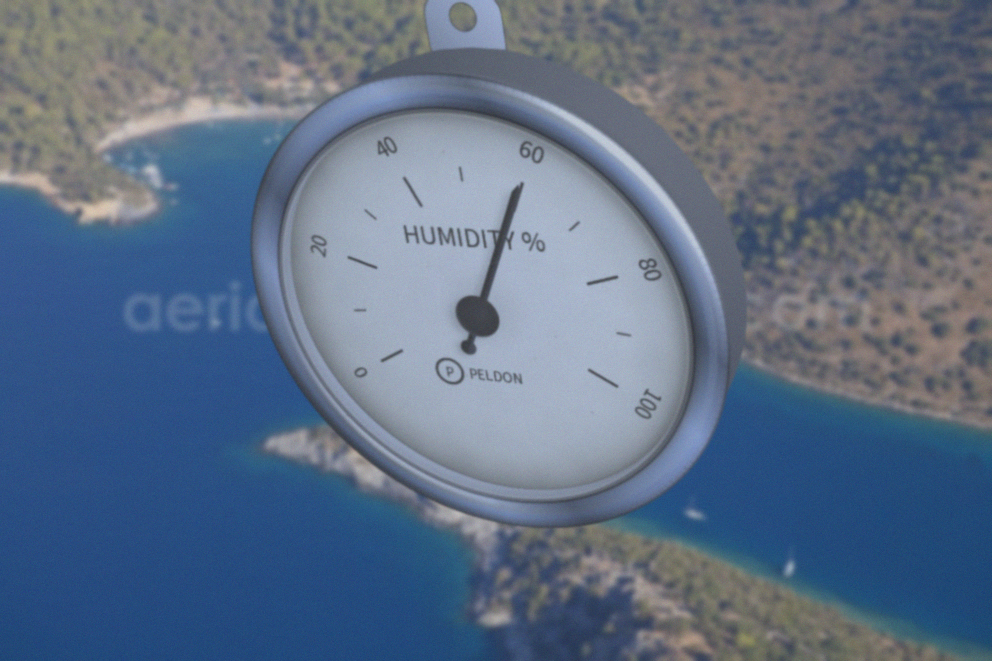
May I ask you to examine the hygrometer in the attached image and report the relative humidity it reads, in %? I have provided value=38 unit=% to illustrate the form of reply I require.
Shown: value=60 unit=%
